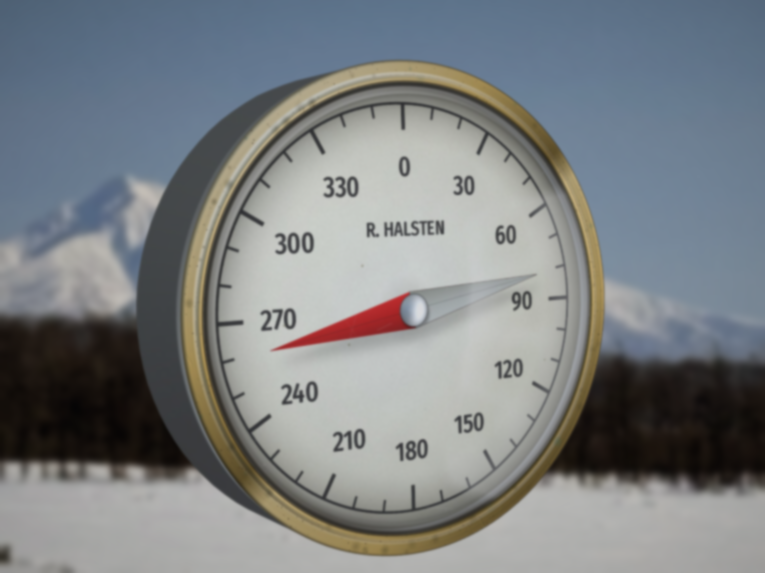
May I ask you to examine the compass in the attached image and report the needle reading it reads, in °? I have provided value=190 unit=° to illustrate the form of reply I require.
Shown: value=260 unit=°
